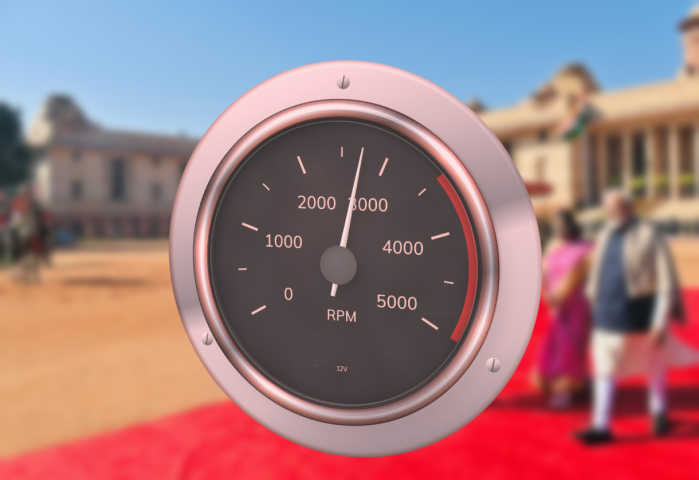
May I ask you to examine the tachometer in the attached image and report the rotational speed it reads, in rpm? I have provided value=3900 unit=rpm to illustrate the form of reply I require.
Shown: value=2750 unit=rpm
